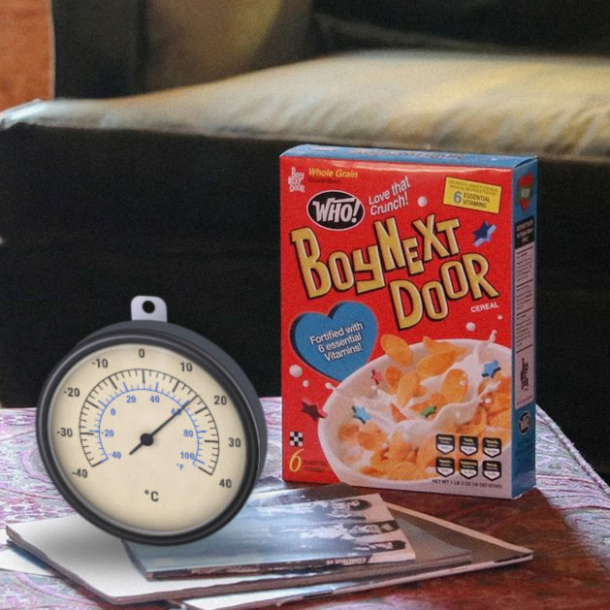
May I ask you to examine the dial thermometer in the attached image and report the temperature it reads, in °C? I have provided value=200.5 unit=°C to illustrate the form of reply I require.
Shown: value=16 unit=°C
